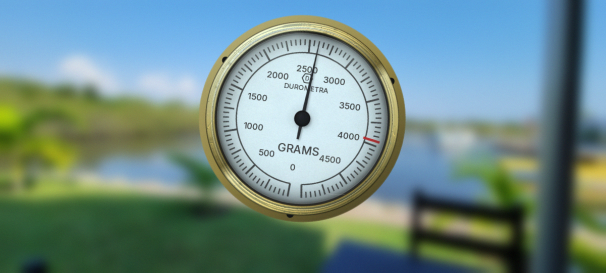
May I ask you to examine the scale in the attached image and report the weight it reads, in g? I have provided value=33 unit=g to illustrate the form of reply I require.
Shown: value=2600 unit=g
